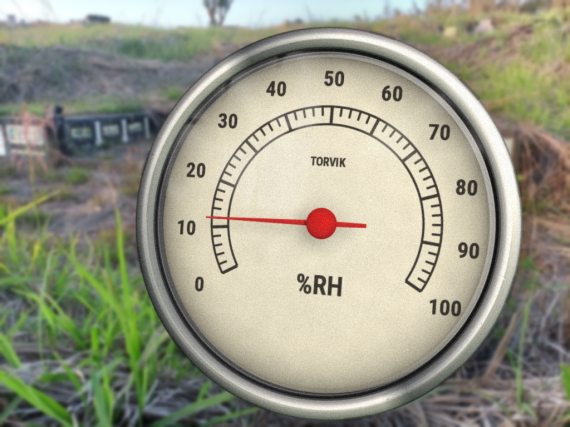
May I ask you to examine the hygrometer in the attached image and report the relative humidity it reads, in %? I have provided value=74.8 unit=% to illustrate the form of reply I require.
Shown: value=12 unit=%
